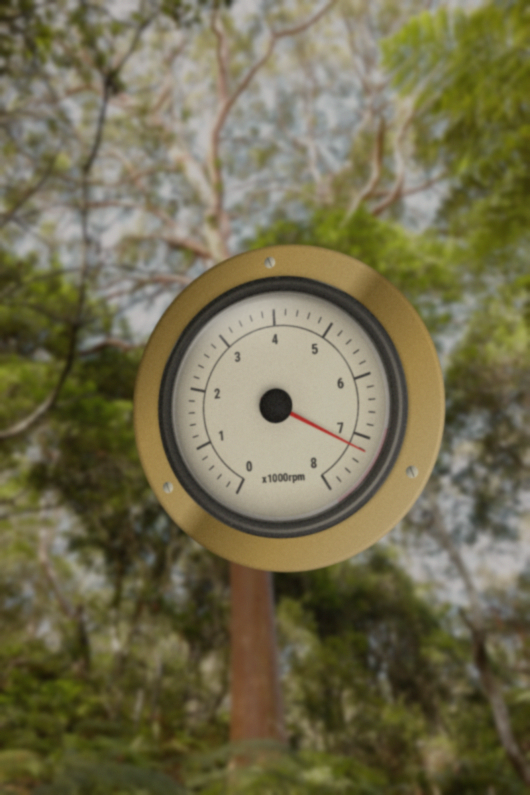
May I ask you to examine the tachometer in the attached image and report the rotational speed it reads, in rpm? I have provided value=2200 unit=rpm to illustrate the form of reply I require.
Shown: value=7200 unit=rpm
